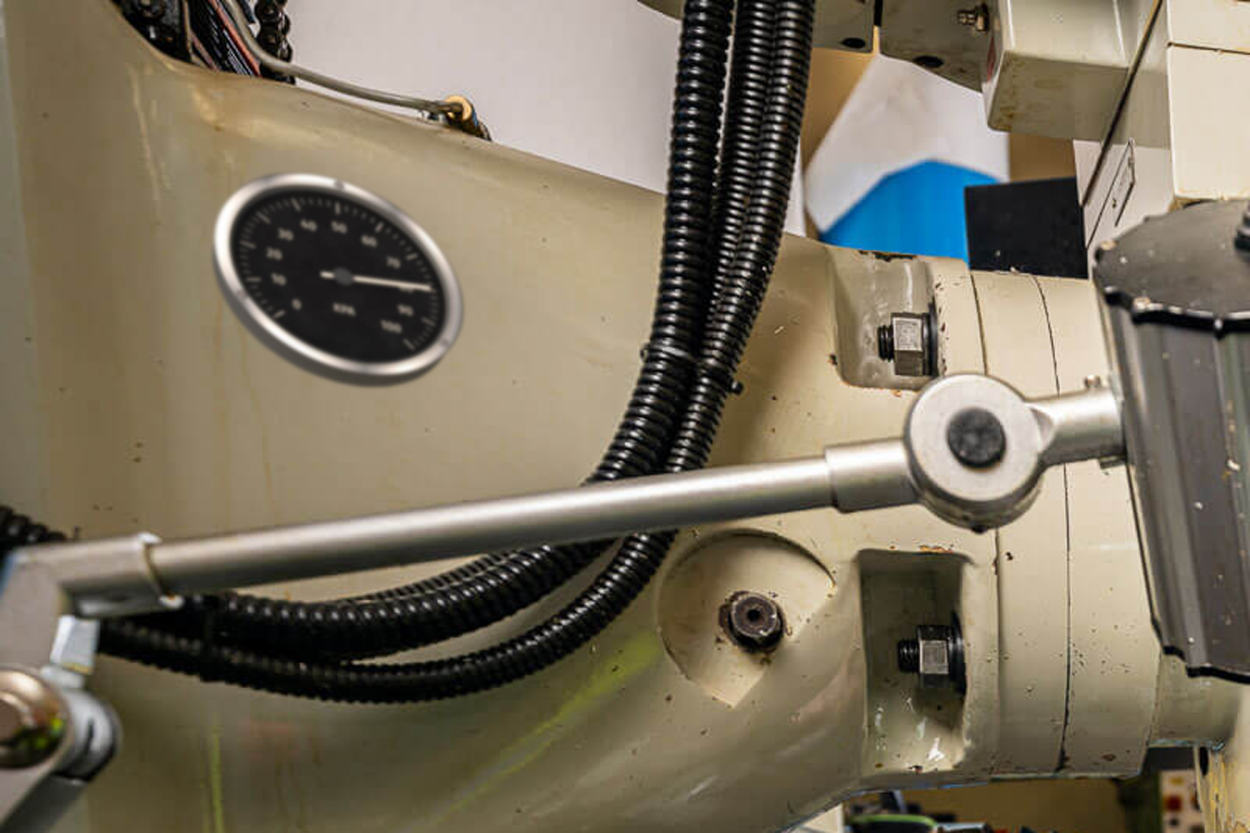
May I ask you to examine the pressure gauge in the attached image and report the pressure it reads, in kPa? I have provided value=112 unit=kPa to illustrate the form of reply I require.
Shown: value=80 unit=kPa
